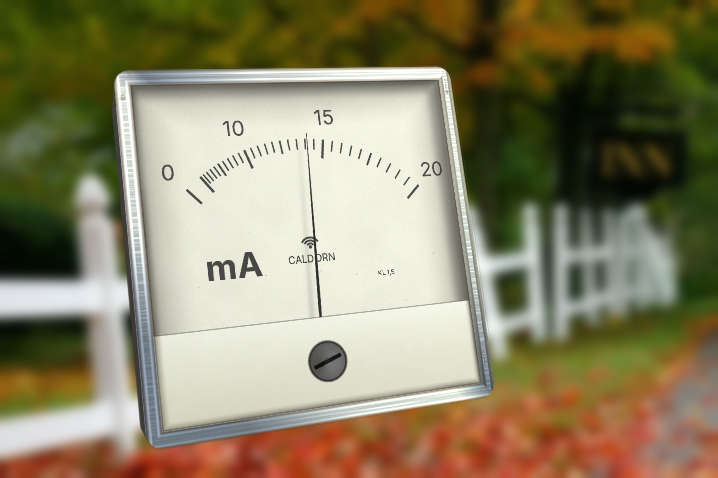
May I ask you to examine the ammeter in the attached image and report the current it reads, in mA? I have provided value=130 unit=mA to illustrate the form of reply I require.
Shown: value=14 unit=mA
